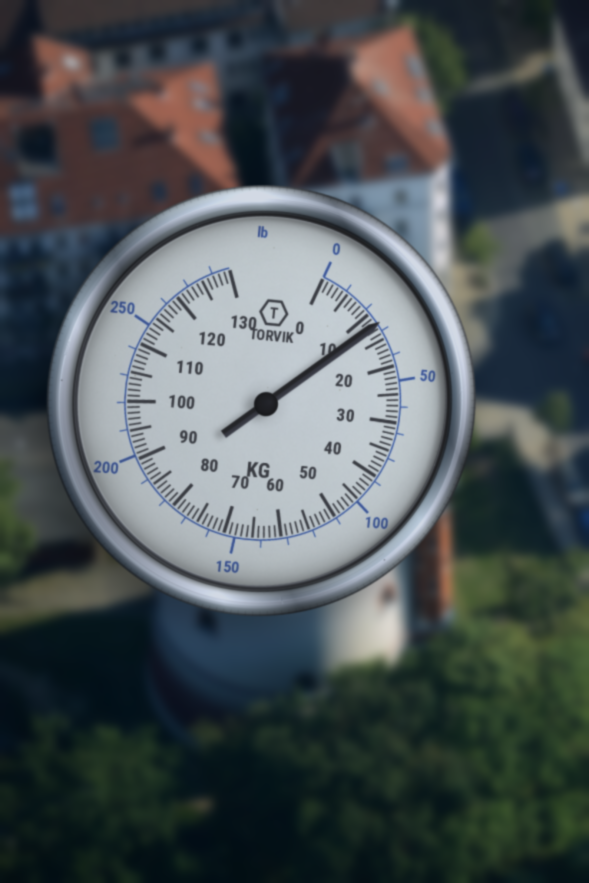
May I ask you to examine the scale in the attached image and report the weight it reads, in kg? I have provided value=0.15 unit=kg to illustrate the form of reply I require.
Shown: value=12 unit=kg
